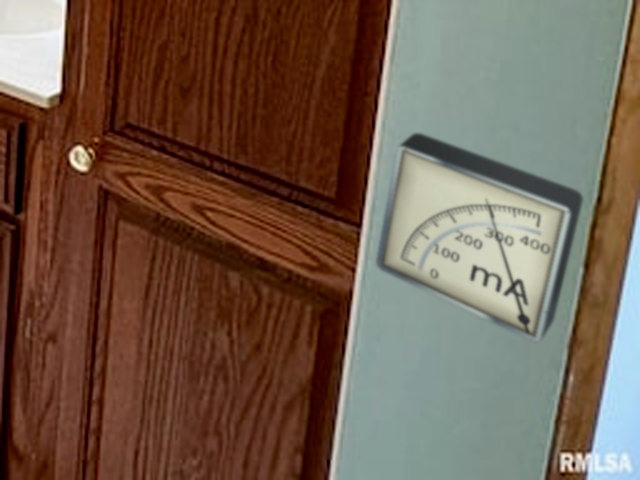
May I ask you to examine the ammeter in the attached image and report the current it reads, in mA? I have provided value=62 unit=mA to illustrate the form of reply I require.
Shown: value=300 unit=mA
